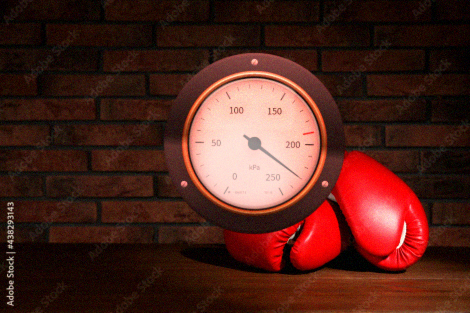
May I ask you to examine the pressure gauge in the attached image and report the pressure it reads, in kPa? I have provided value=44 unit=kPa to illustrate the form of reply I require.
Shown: value=230 unit=kPa
